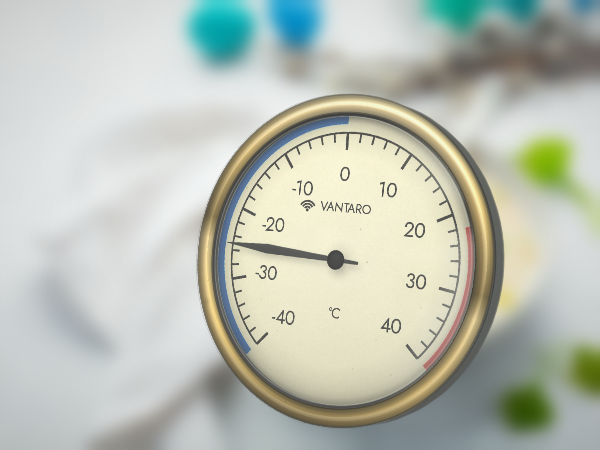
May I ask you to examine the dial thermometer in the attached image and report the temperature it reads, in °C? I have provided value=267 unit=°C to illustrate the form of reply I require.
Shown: value=-25 unit=°C
